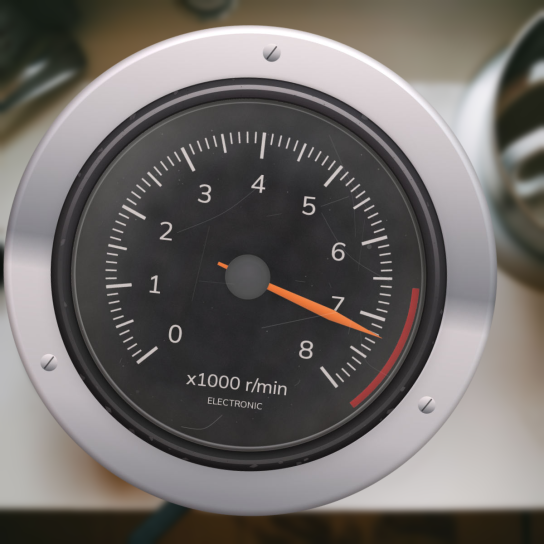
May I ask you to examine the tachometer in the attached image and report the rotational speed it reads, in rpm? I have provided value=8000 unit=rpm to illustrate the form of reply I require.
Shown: value=7200 unit=rpm
